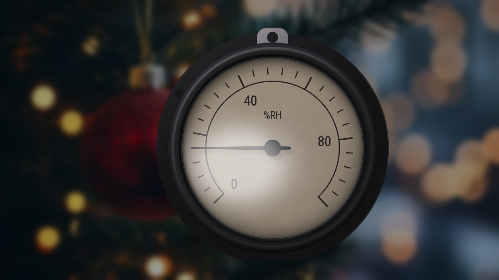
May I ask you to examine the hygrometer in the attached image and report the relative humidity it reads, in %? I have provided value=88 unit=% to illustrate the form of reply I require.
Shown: value=16 unit=%
